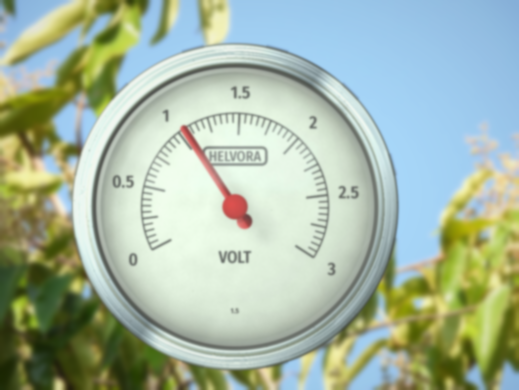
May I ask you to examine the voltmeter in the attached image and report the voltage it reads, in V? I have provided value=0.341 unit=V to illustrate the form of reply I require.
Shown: value=1.05 unit=V
